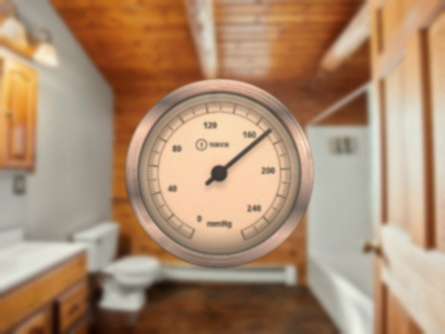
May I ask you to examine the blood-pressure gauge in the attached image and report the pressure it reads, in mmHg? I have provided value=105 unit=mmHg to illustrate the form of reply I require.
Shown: value=170 unit=mmHg
